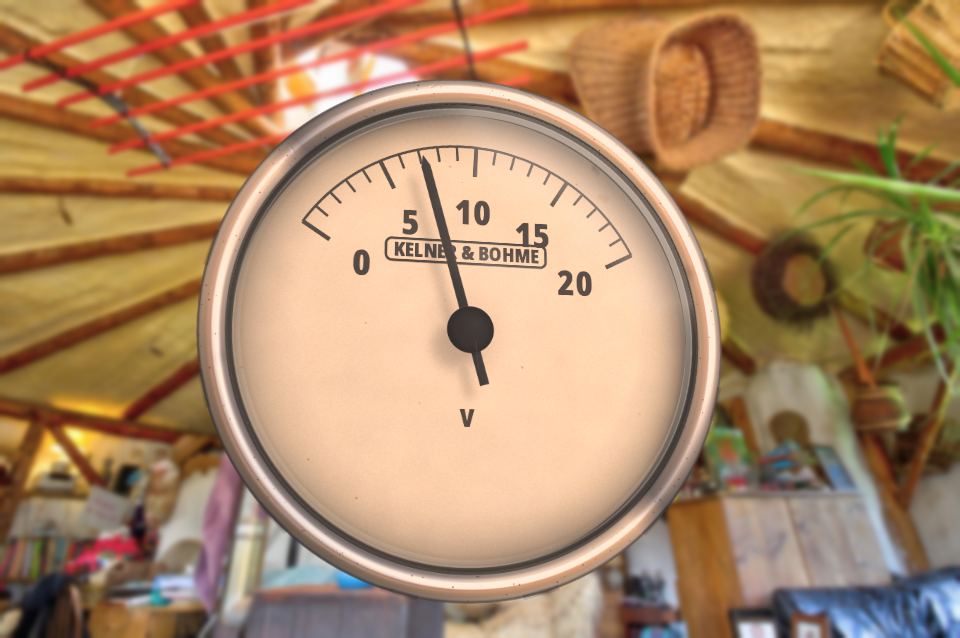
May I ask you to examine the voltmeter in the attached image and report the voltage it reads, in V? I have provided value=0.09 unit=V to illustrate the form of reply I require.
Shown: value=7 unit=V
